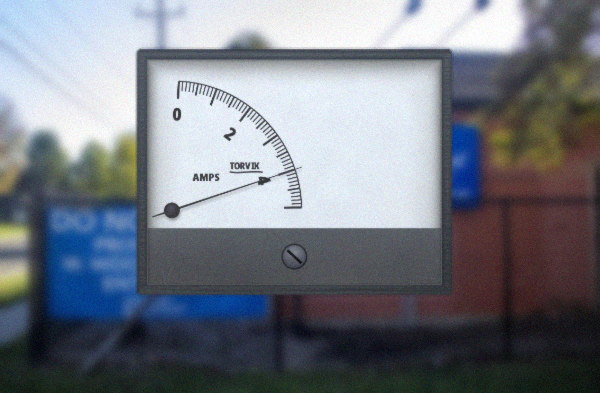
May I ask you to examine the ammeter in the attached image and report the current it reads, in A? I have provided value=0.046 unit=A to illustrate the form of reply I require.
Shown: value=4 unit=A
